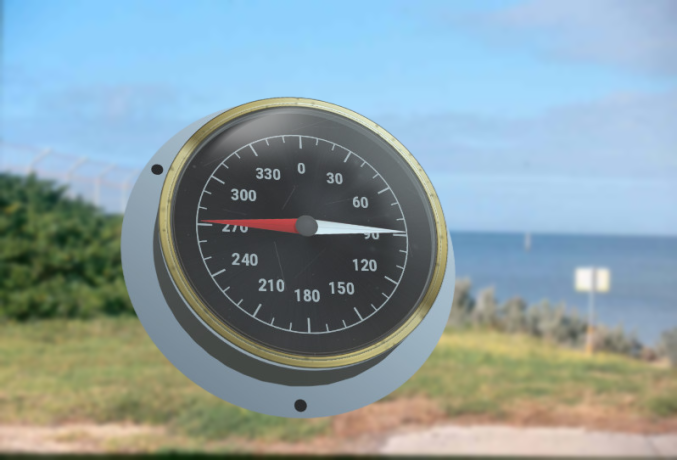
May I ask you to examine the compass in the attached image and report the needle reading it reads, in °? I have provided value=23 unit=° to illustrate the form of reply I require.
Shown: value=270 unit=°
